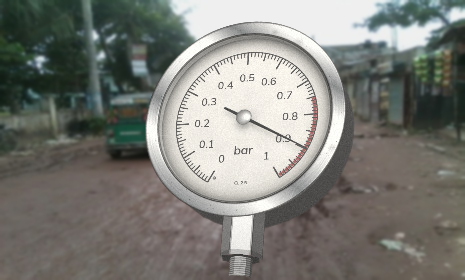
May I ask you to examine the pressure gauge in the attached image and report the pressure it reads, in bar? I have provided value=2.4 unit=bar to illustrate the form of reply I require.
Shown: value=0.9 unit=bar
